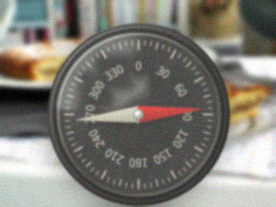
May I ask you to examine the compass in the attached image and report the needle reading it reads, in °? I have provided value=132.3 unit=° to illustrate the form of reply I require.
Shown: value=85 unit=°
